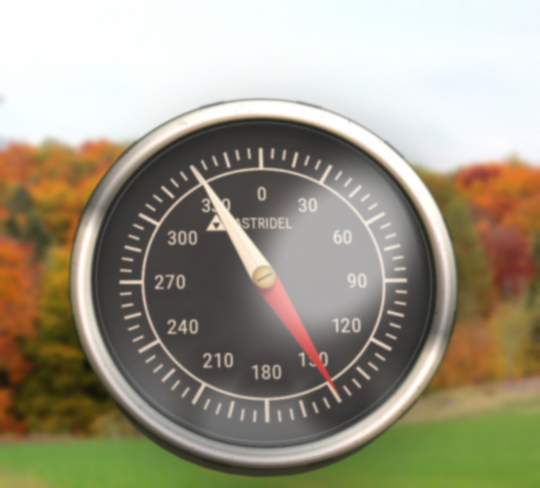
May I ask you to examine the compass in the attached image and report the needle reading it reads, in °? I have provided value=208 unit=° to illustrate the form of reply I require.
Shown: value=150 unit=°
